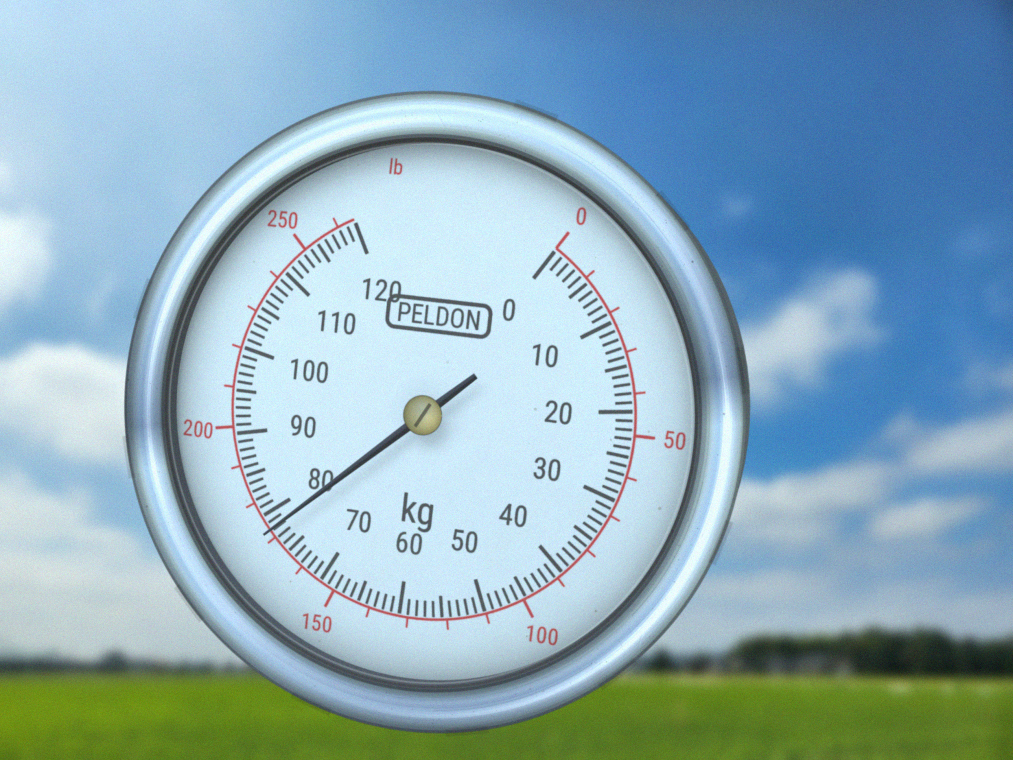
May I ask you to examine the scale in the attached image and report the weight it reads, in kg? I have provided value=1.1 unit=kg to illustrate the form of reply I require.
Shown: value=78 unit=kg
